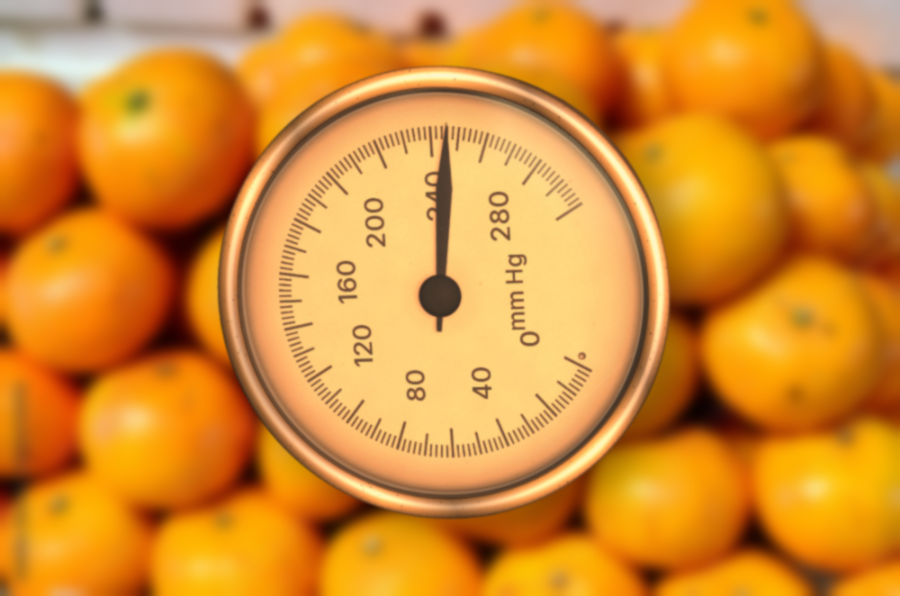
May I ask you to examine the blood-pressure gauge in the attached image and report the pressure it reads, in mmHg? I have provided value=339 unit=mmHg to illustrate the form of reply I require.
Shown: value=246 unit=mmHg
